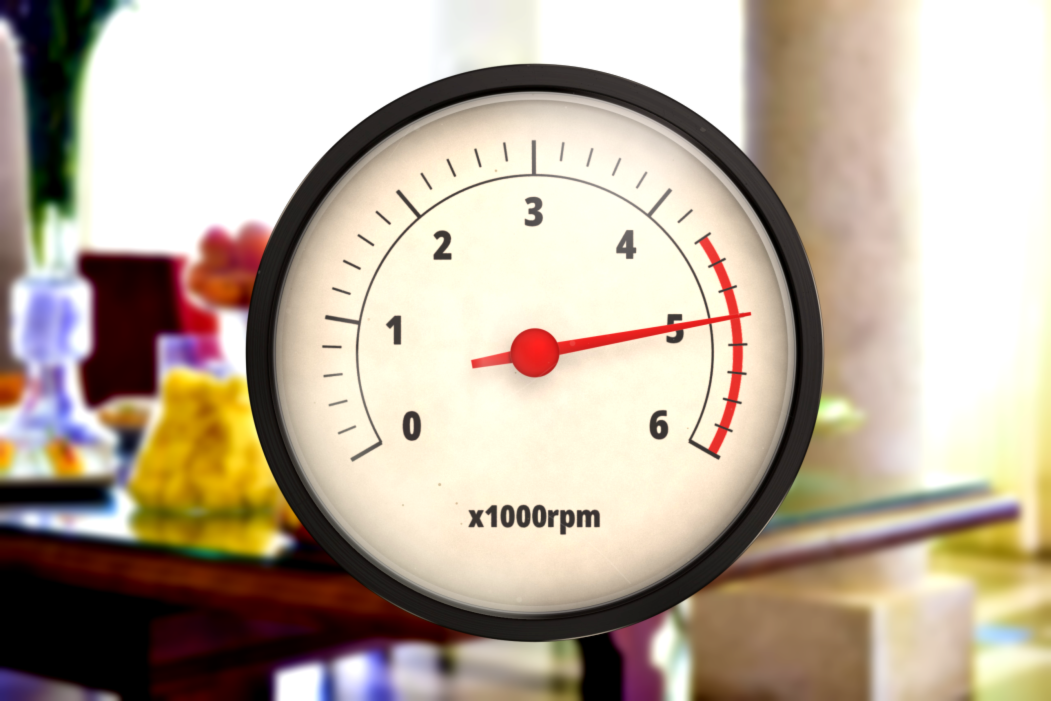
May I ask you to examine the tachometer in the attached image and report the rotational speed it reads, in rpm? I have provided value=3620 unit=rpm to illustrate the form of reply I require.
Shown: value=5000 unit=rpm
